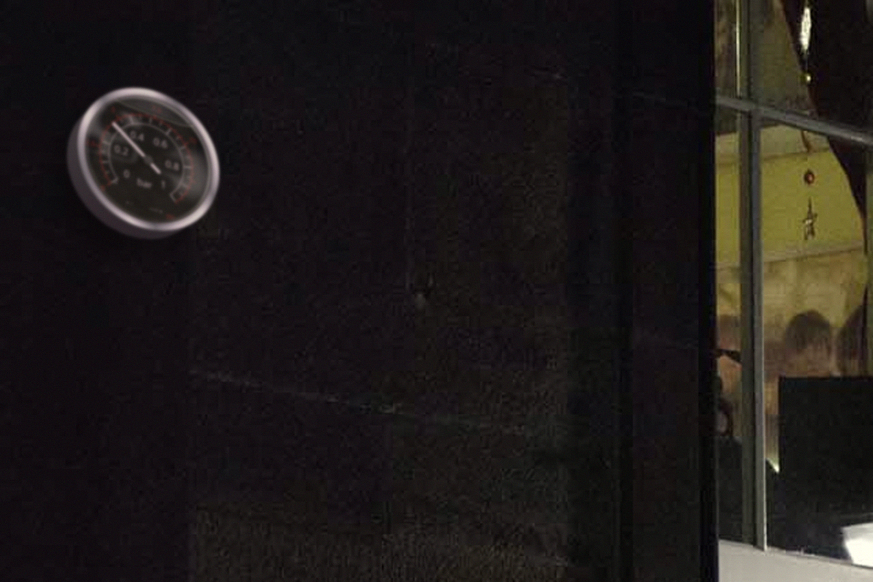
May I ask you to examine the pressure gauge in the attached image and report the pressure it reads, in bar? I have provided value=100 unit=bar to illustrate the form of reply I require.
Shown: value=0.3 unit=bar
